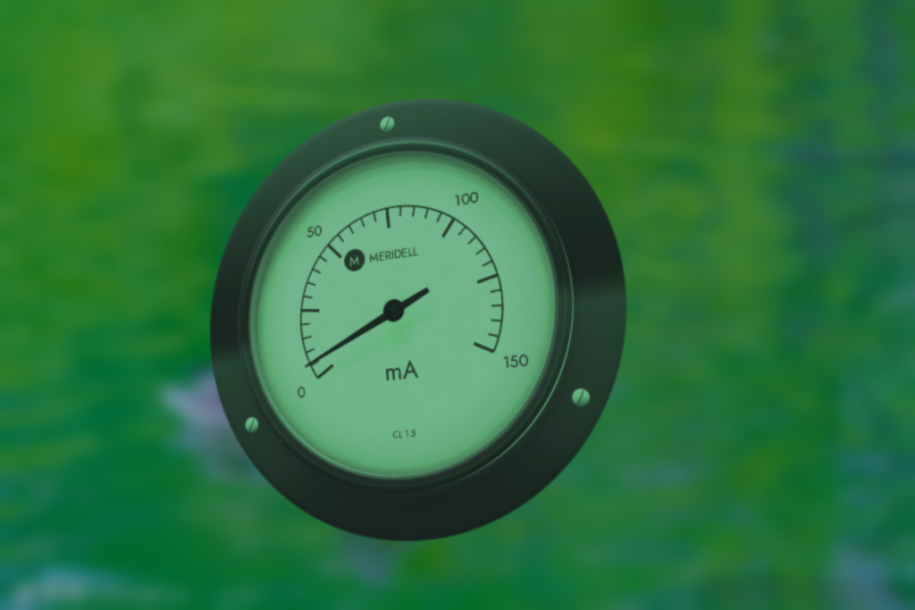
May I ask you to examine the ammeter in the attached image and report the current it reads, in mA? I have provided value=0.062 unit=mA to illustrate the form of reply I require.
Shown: value=5 unit=mA
